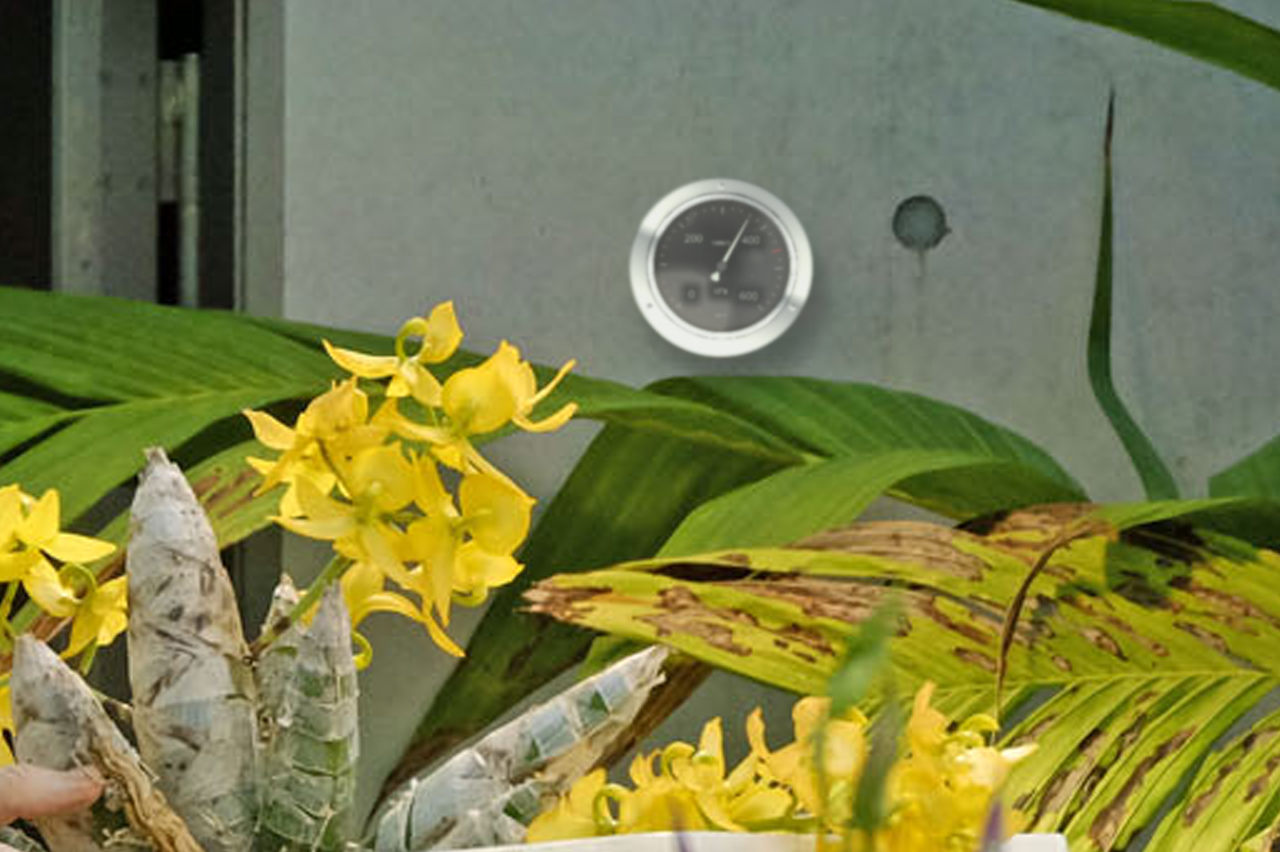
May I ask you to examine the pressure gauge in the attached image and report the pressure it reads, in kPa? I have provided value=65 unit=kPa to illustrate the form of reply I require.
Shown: value=360 unit=kPa
